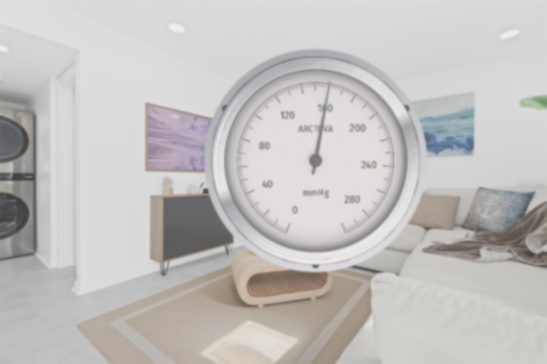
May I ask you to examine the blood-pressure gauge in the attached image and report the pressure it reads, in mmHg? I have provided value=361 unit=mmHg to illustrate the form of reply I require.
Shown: value=160 unit=mmHg
